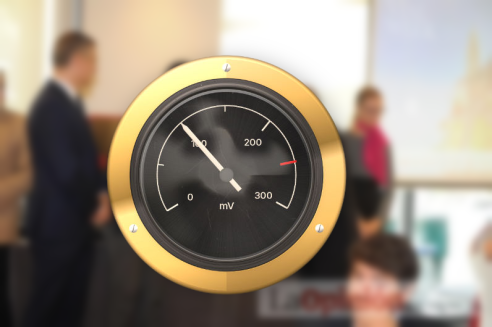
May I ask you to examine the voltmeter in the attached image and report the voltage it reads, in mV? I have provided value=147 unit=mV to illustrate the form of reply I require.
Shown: value=100 unit=mV
